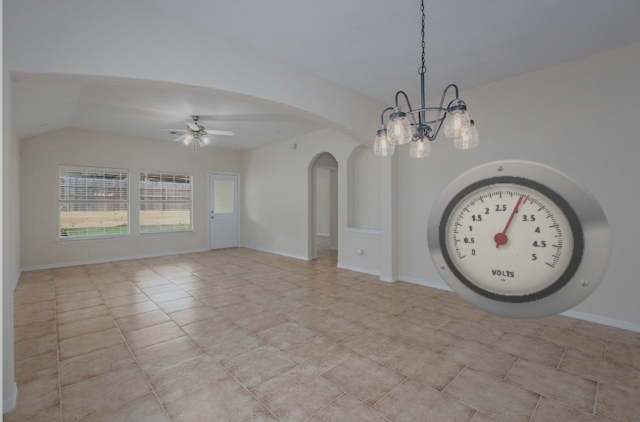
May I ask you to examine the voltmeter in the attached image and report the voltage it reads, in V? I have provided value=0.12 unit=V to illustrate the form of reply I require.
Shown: value=3 unit=V
